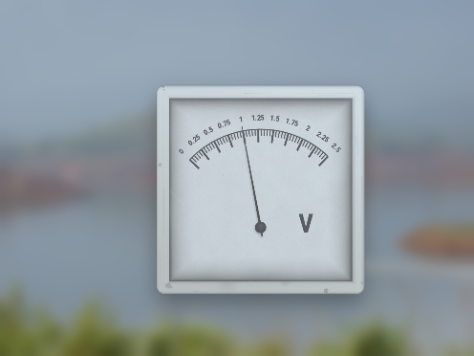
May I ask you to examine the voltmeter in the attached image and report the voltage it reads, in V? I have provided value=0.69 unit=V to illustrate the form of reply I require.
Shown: value=1 unit=V
